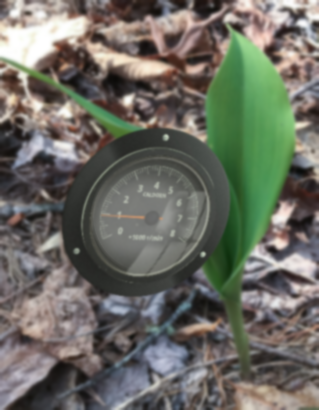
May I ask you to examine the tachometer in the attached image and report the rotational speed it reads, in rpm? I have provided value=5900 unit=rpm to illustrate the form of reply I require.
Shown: value=1000 unit=rpm
